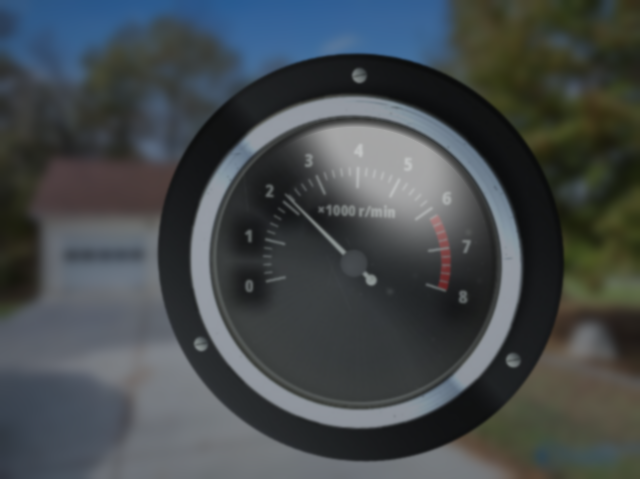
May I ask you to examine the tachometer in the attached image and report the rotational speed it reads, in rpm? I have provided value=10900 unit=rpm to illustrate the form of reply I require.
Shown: value=2200 unit=rpm
